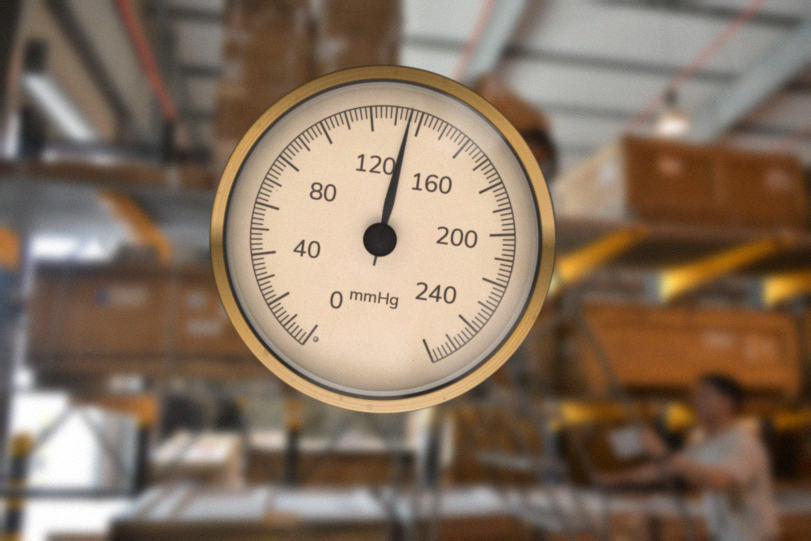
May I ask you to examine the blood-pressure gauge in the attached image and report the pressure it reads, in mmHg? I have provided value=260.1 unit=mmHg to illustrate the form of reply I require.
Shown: value=136 unit=mmHg
